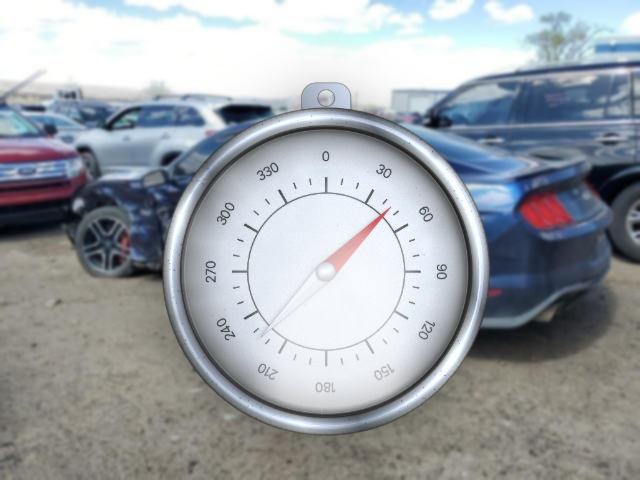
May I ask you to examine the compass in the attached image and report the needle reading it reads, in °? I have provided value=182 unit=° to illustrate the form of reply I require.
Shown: value=45 unit=°
